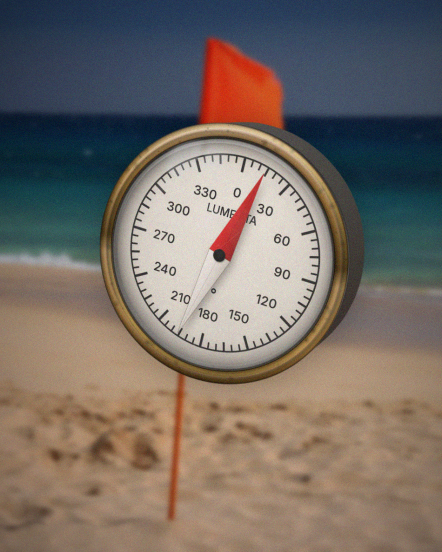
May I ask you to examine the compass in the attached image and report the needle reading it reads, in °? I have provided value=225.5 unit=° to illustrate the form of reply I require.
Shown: value=15 unit=°
